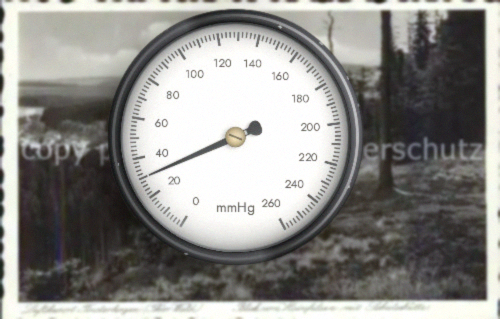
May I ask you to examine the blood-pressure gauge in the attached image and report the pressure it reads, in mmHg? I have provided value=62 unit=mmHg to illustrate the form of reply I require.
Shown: value=30 unit=mmHg
